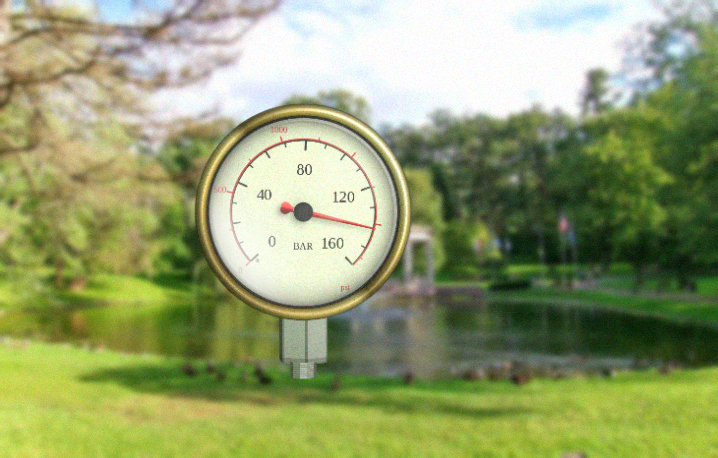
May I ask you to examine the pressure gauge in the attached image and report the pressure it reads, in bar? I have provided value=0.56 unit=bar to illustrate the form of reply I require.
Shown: value=140 unit=bar
